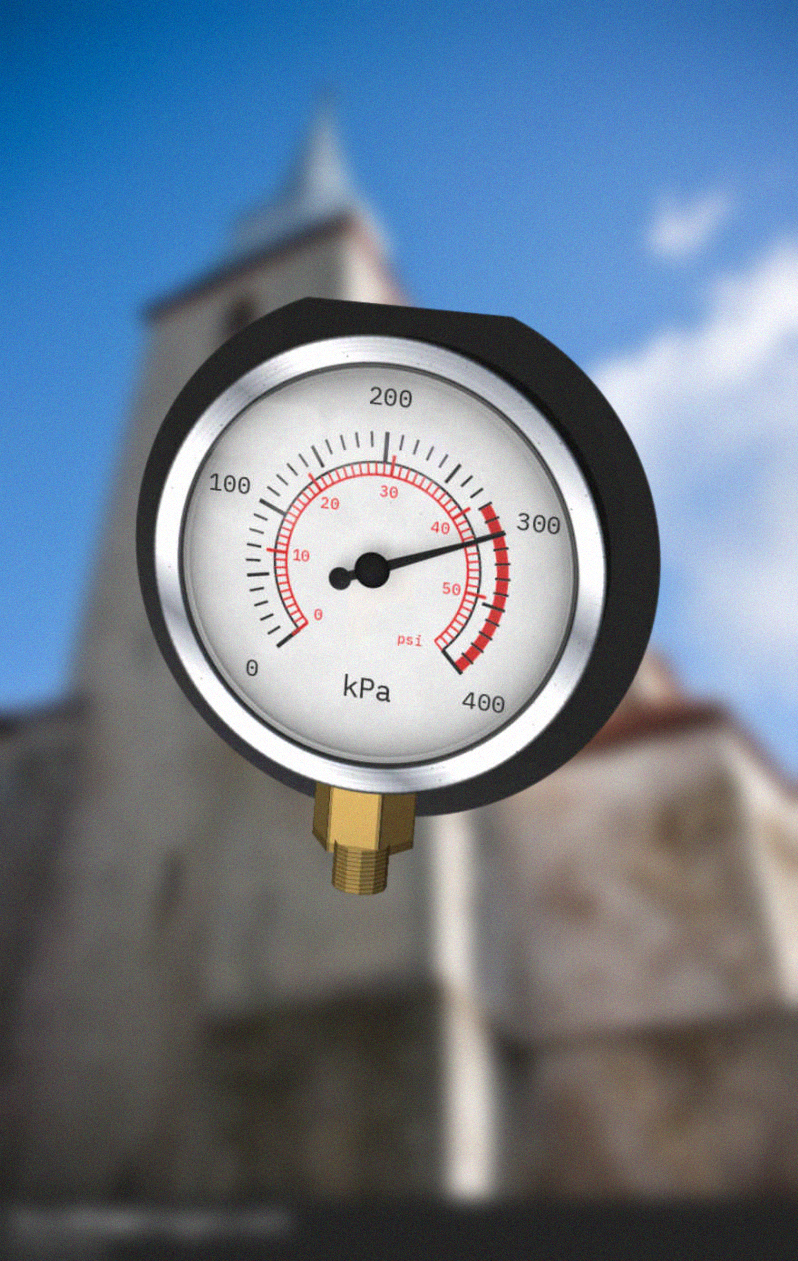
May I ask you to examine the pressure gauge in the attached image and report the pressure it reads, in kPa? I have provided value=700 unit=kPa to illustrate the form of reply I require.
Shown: value=300 unit=kPa
